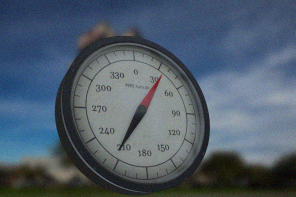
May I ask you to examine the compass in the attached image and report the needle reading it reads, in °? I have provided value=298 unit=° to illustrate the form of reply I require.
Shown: value=35 unit=°
